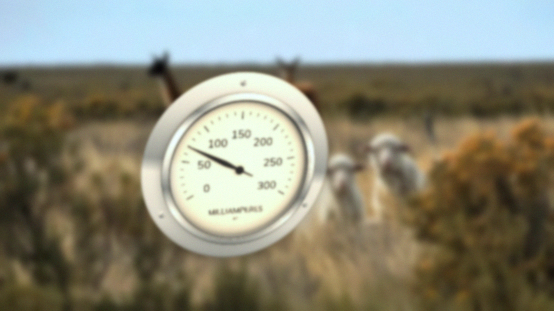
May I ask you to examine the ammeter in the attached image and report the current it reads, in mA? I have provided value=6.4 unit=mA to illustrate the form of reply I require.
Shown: value=70 unit=mA
